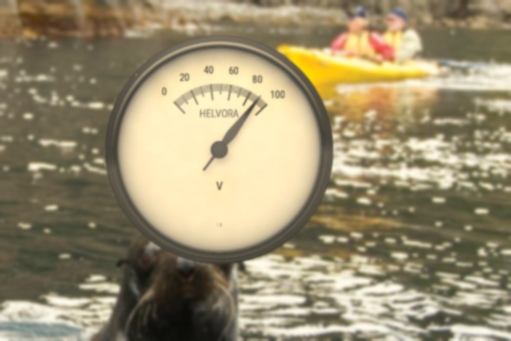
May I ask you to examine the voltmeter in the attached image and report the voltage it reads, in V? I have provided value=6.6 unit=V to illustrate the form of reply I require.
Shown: value=90 unit=V
